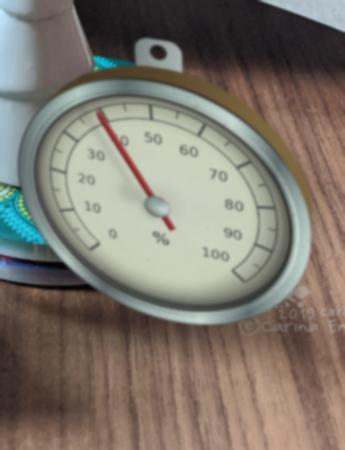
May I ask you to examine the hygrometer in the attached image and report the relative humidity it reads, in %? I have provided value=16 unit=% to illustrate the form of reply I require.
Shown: value=40 unit=%
